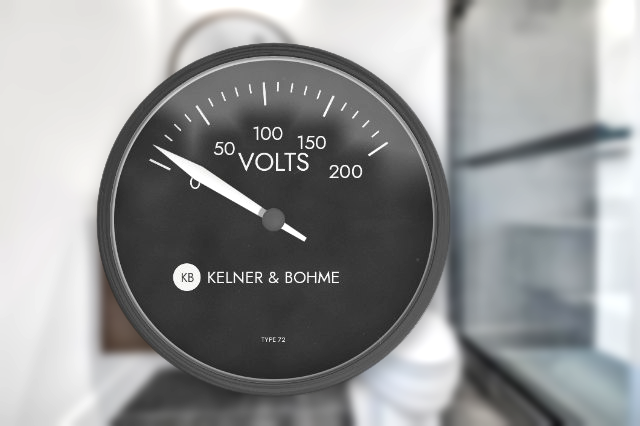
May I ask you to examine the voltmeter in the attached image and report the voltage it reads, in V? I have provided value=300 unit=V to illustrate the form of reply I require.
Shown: value=10 unit=V
